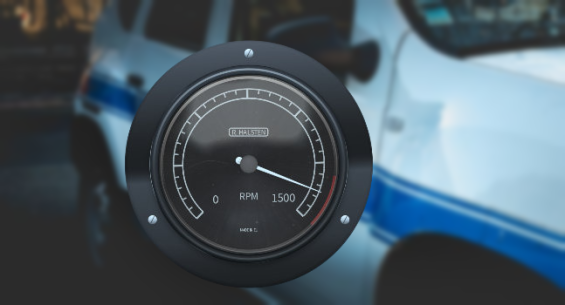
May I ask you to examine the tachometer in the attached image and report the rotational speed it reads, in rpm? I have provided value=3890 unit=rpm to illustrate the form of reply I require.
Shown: value=1375 unit=rpm
